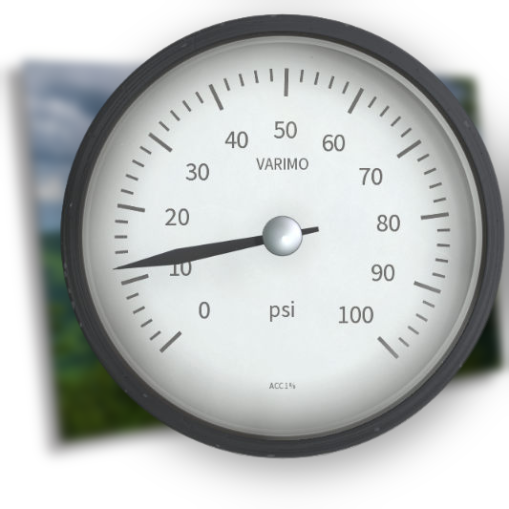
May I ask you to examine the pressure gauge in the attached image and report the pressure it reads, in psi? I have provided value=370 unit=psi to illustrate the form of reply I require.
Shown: value=12 unit=psi
